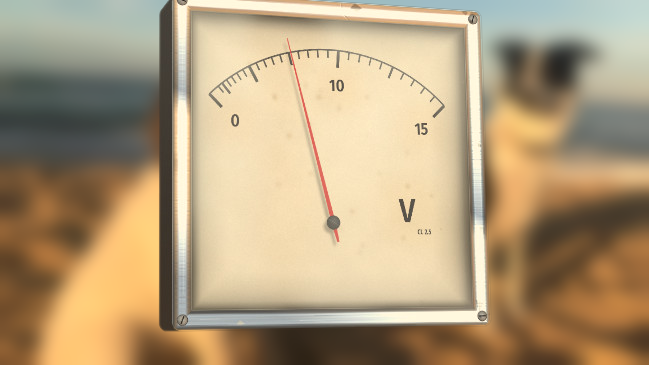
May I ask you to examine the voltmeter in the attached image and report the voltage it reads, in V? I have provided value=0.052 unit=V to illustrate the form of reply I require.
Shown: value=7.5 unit=V
